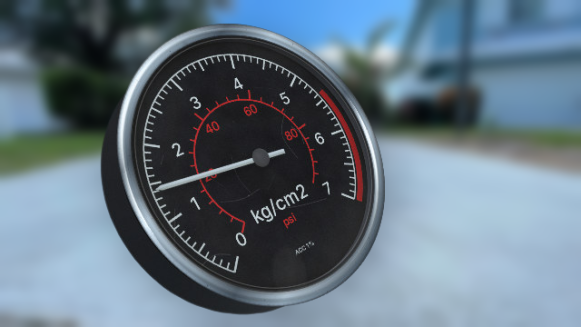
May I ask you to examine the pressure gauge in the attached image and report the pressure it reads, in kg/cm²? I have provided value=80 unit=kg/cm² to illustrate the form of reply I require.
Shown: value=1.4 unit=kg/cm²
